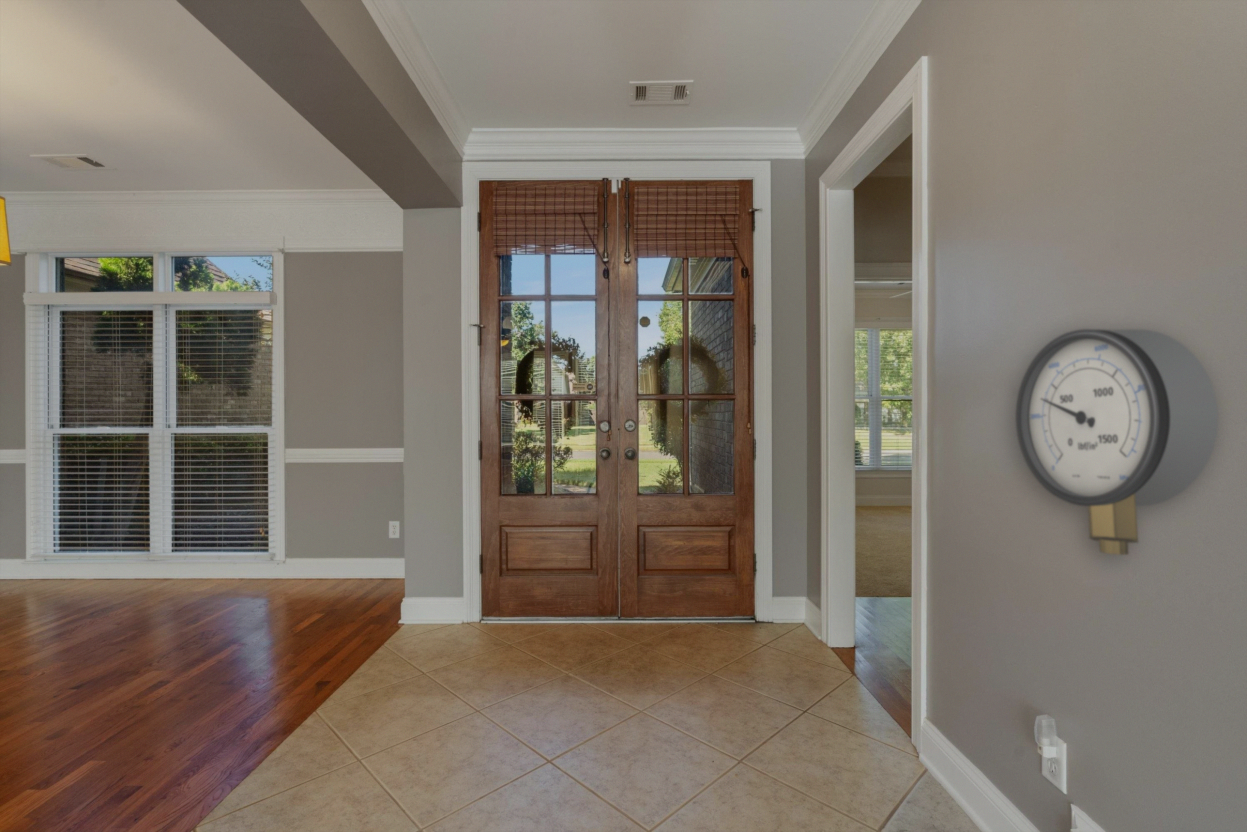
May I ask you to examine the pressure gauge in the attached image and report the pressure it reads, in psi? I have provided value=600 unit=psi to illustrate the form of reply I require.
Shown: value=400 unit=psi
